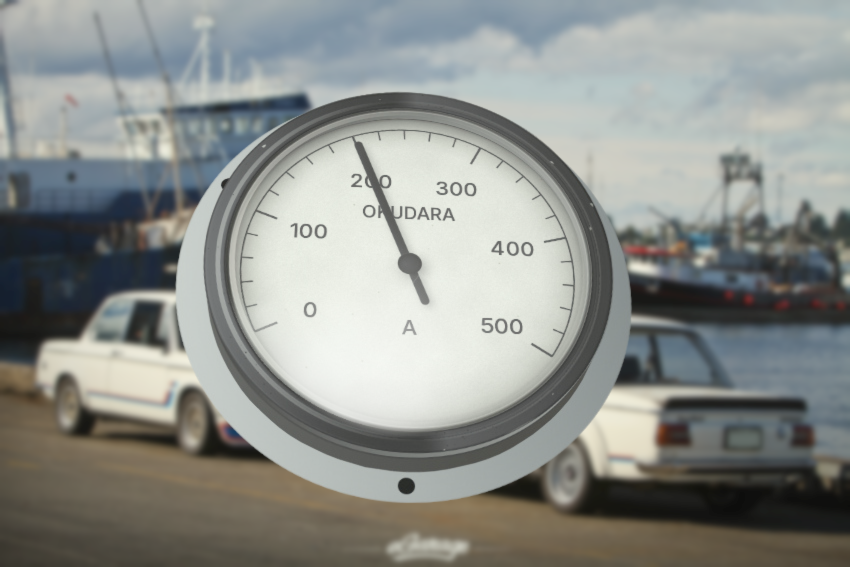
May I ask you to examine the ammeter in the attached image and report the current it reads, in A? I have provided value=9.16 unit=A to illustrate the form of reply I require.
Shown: value=200 unit=A
